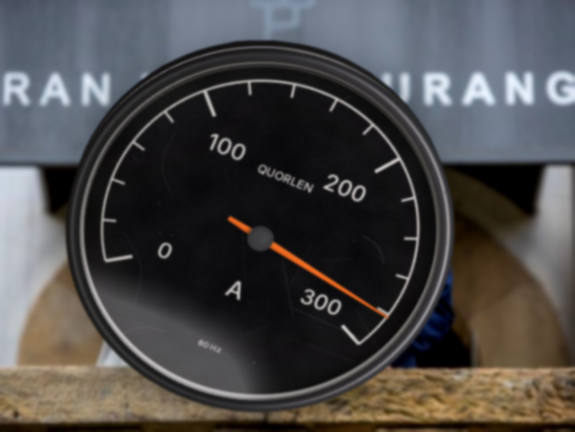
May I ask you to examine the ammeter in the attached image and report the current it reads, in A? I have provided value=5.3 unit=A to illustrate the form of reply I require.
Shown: value=280 unit=A
